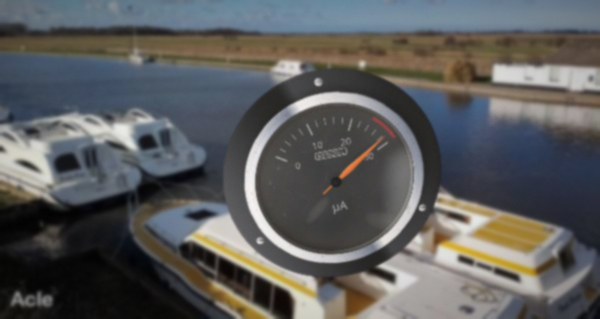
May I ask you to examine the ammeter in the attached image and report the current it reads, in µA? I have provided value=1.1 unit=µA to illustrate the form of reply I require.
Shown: value=28 unit=µA
